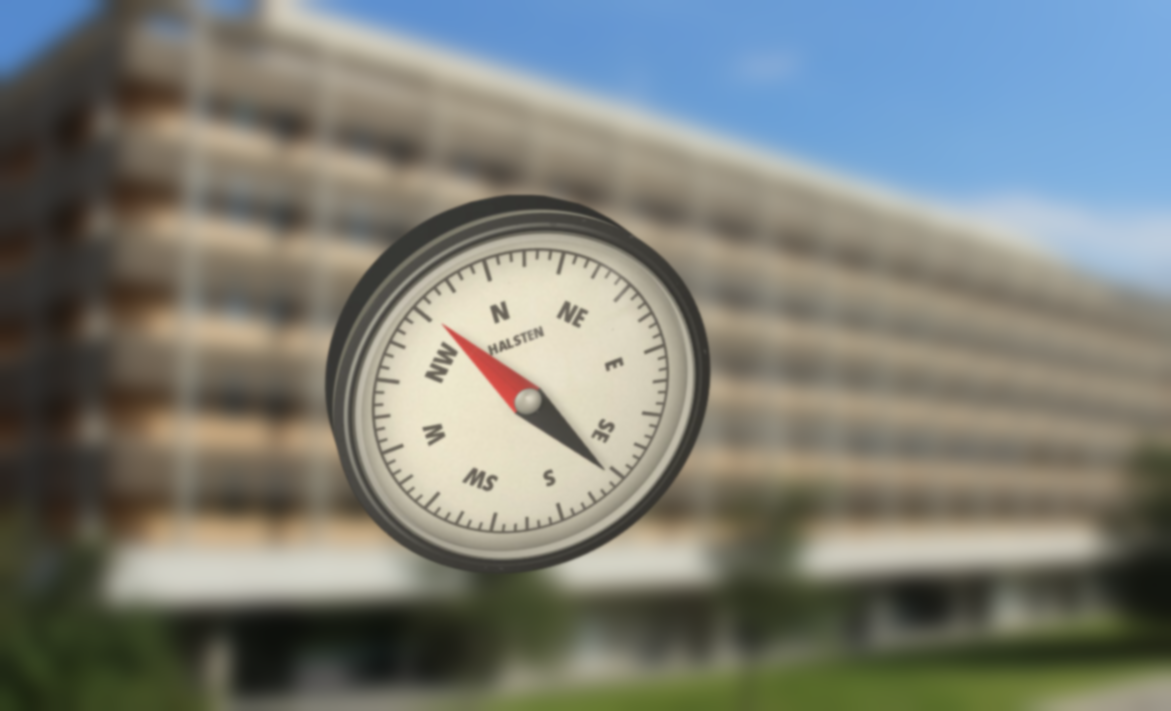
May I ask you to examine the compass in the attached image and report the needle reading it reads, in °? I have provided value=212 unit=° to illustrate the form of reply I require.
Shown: value=332.5 unit=°
